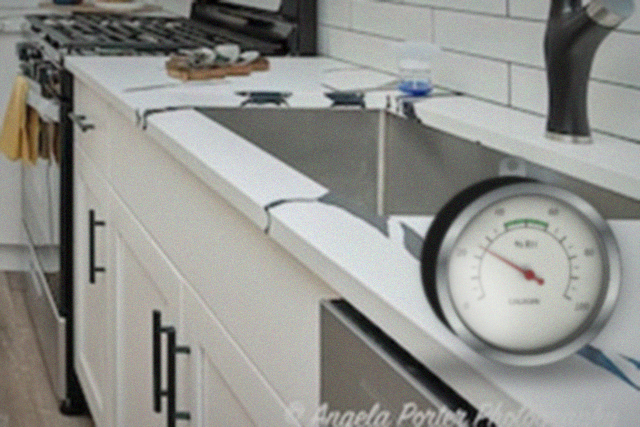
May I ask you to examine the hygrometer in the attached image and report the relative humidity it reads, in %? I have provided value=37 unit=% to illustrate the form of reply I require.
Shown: value=25 unit=%
